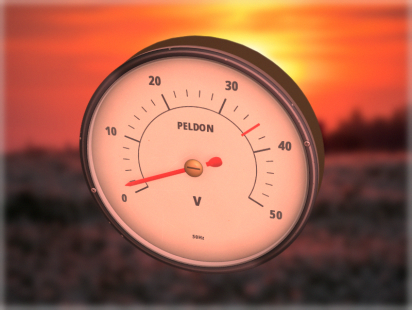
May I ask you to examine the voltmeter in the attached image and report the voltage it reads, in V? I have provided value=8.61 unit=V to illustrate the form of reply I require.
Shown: value=2 unit=V
